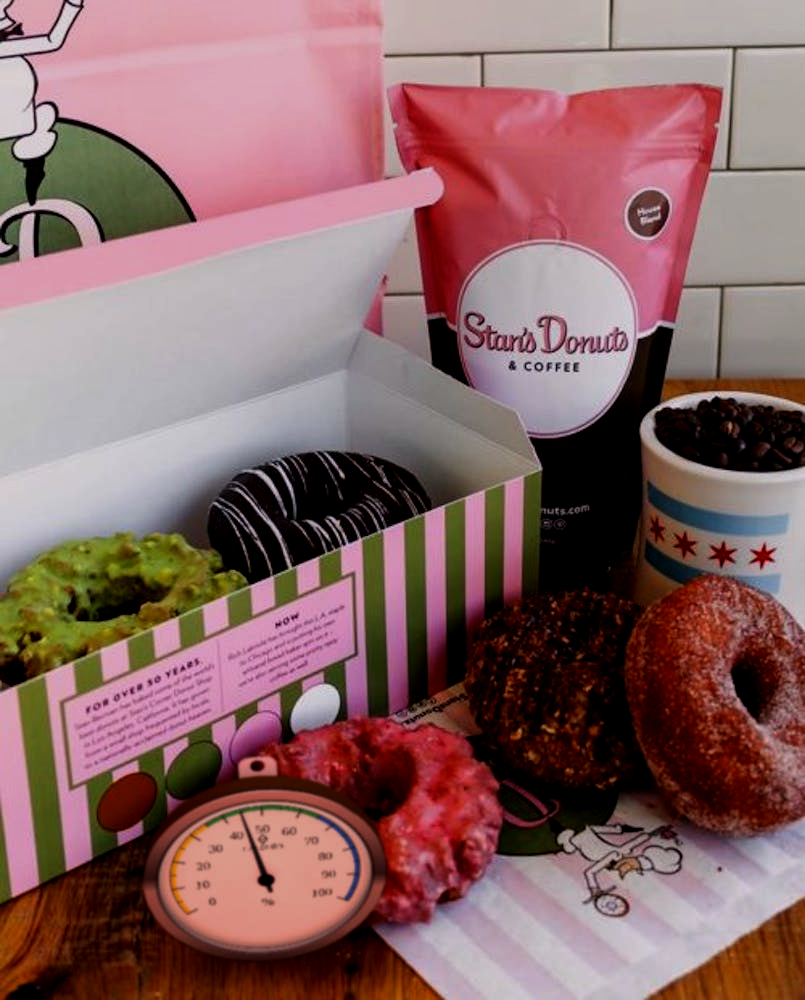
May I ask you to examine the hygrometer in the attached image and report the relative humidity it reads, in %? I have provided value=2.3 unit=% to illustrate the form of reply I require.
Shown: value=45 unit=%
